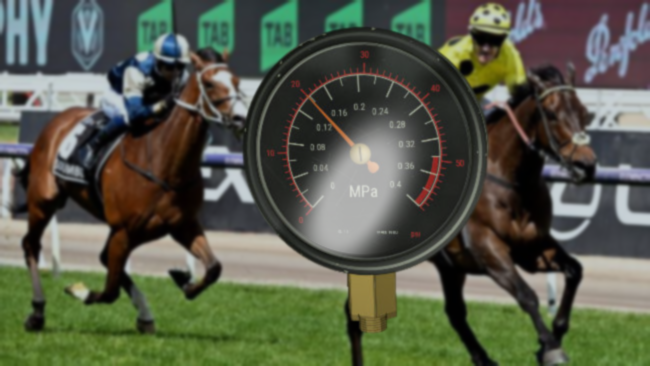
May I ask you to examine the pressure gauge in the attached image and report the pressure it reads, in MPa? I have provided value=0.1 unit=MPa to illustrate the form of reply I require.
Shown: value=0.14 unit=MPa
